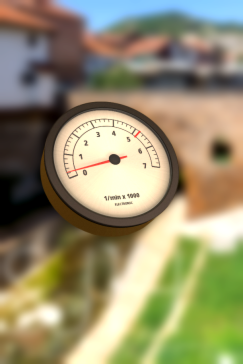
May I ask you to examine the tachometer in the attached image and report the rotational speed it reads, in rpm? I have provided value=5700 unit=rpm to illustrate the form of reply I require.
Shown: value=200 unit=rpm
